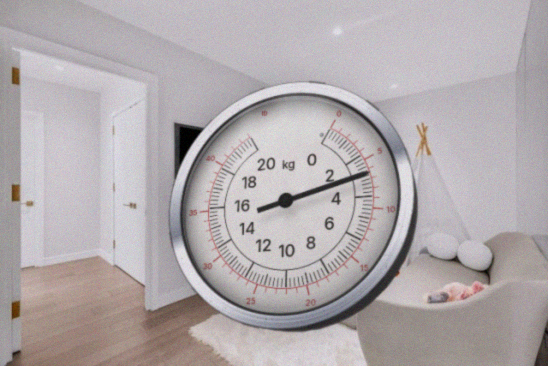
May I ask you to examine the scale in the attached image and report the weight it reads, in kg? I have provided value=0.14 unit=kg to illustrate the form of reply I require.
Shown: value=3 unit=kg
